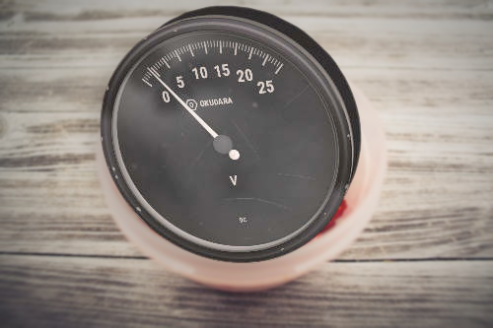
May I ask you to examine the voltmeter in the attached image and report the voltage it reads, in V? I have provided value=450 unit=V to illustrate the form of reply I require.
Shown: value=2.5 unit=V
